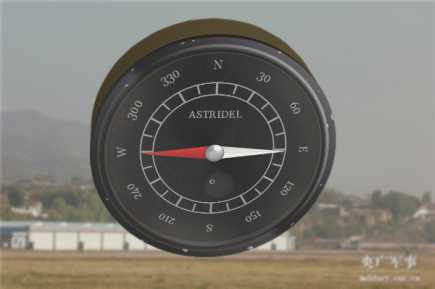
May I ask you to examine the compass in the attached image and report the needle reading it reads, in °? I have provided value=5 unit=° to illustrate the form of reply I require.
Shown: value=270 unit=°
